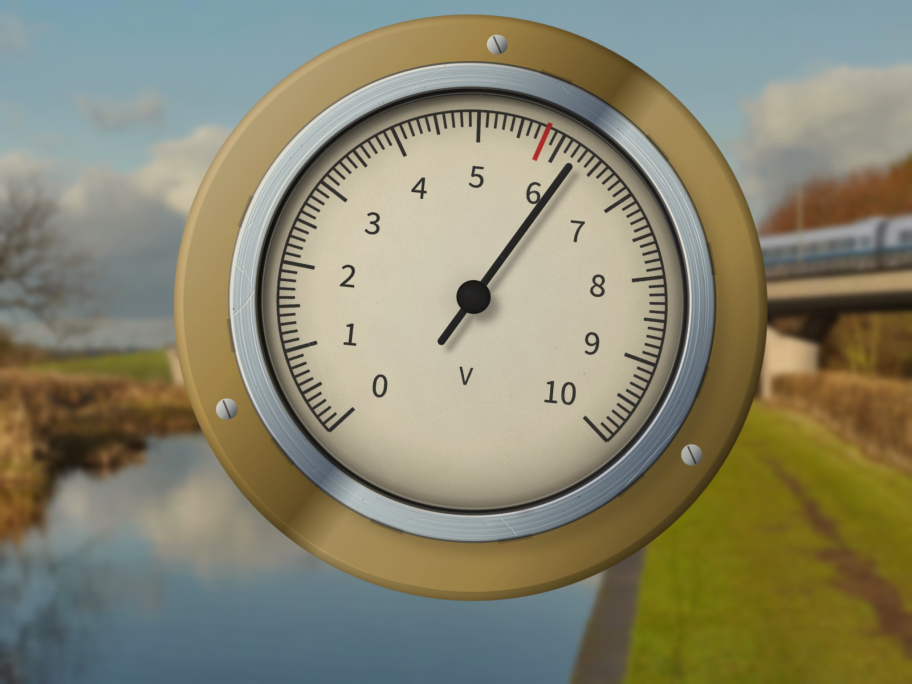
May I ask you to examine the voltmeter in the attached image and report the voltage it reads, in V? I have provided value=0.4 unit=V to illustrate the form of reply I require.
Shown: value=6.25 unit=V
